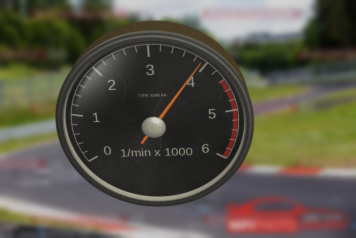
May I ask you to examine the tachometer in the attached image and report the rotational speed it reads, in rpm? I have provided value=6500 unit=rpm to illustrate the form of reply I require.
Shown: value=3900 unit=rpm
